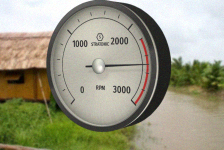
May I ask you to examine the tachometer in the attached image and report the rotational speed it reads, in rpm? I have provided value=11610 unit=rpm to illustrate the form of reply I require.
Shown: value=2500 unit=rpm
